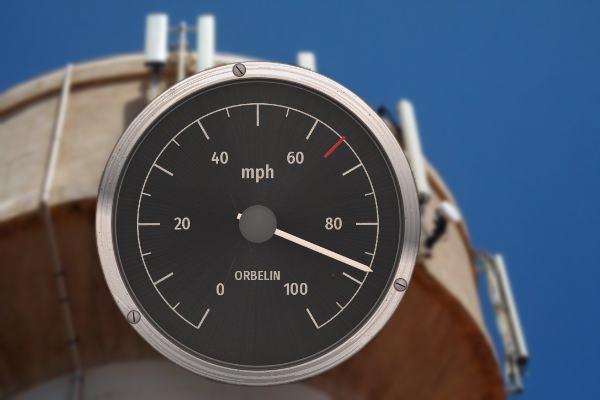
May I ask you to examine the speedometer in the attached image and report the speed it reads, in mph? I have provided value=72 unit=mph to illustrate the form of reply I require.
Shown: value=87.5 unit=mph
